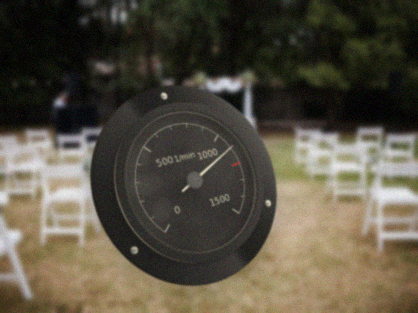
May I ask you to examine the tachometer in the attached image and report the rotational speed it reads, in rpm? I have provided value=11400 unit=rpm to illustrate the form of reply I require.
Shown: value=1100 unit=rpm
